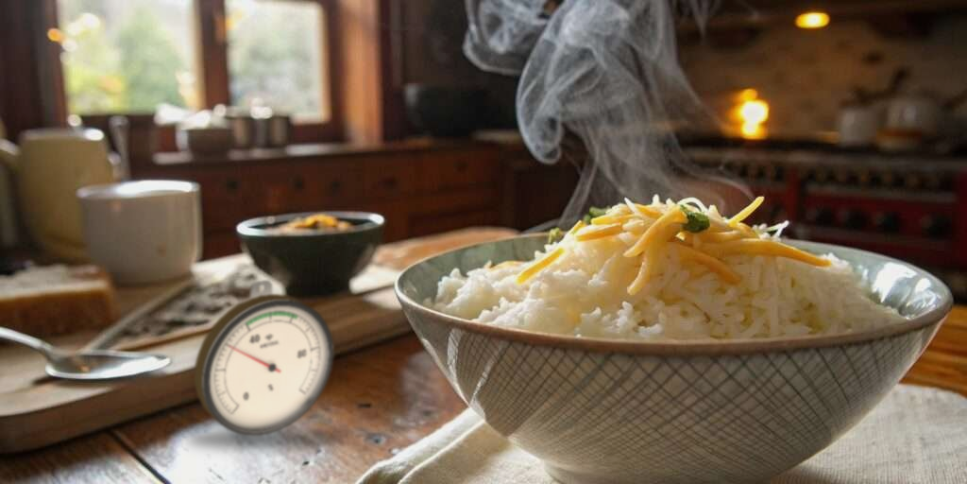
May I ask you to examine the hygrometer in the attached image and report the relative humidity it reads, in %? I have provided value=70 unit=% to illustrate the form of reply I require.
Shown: value=30 unit=%
